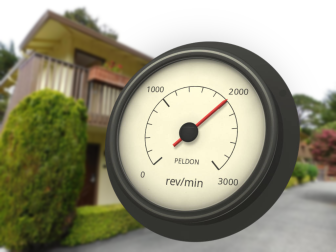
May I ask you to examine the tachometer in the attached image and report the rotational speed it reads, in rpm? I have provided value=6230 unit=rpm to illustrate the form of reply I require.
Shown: value=2000 unit=rpm
